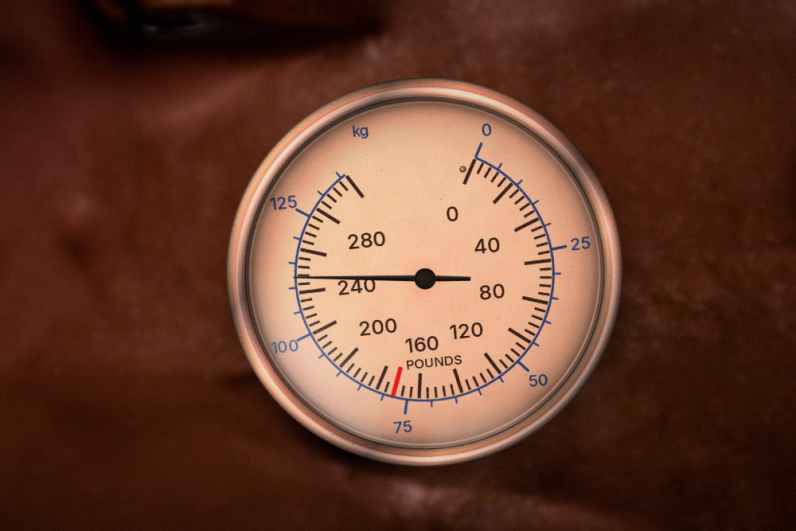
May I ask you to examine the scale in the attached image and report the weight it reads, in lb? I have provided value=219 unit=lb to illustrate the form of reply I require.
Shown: value=248 unit=lb
